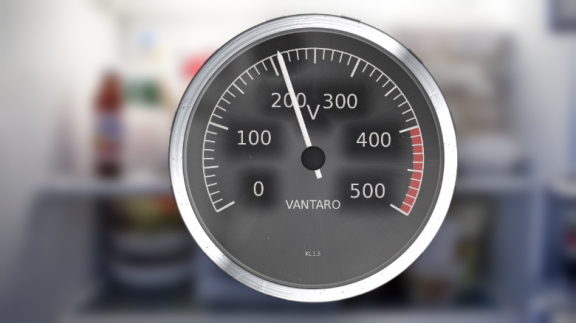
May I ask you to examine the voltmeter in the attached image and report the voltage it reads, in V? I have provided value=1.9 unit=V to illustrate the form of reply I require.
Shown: value=210 unit=V
